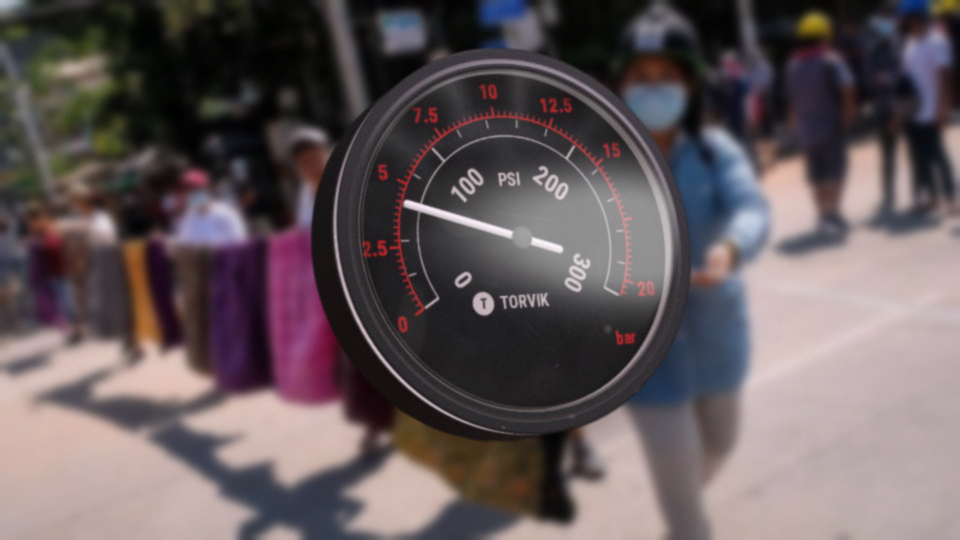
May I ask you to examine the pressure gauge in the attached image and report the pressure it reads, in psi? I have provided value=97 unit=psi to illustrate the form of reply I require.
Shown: value=60 unit=psi
